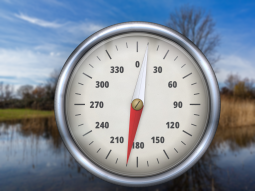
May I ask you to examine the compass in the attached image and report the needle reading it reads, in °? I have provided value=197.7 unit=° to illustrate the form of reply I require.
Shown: value=190 unit=°
